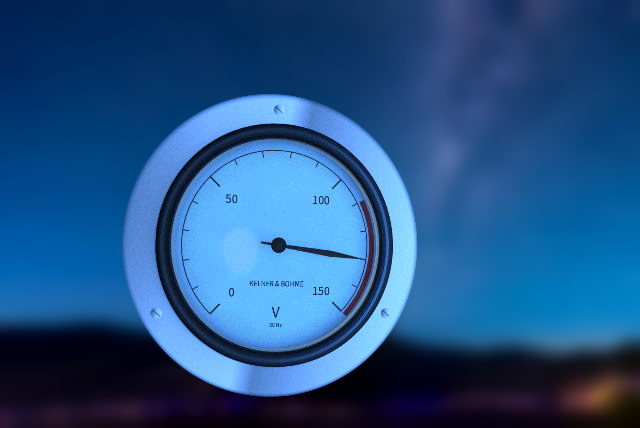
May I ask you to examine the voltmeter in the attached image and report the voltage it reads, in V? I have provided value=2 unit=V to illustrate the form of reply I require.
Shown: value=130 unit=V
